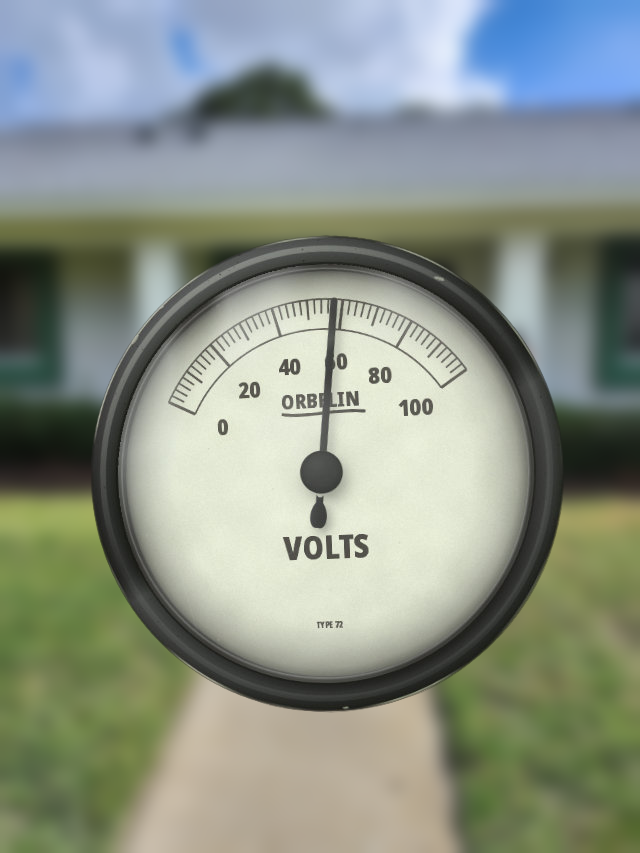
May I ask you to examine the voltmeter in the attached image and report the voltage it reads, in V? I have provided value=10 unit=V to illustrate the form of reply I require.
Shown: value=58 unit=V
